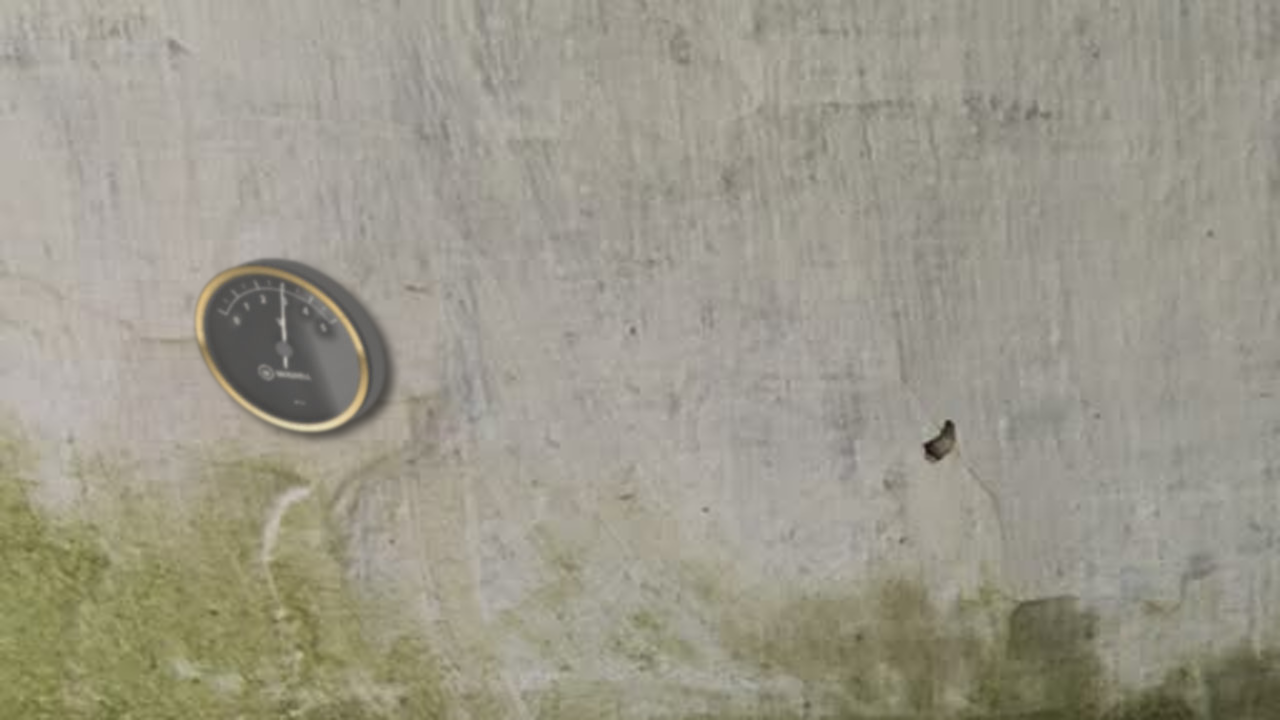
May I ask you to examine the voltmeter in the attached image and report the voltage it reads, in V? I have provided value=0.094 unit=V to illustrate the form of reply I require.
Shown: value=3 unit=V
